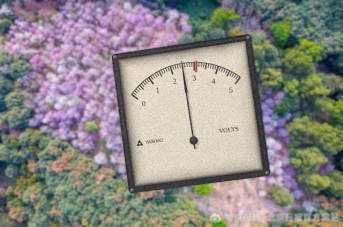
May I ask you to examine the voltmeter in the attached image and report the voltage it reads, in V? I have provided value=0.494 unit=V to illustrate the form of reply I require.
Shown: value=2.5 unit=V
